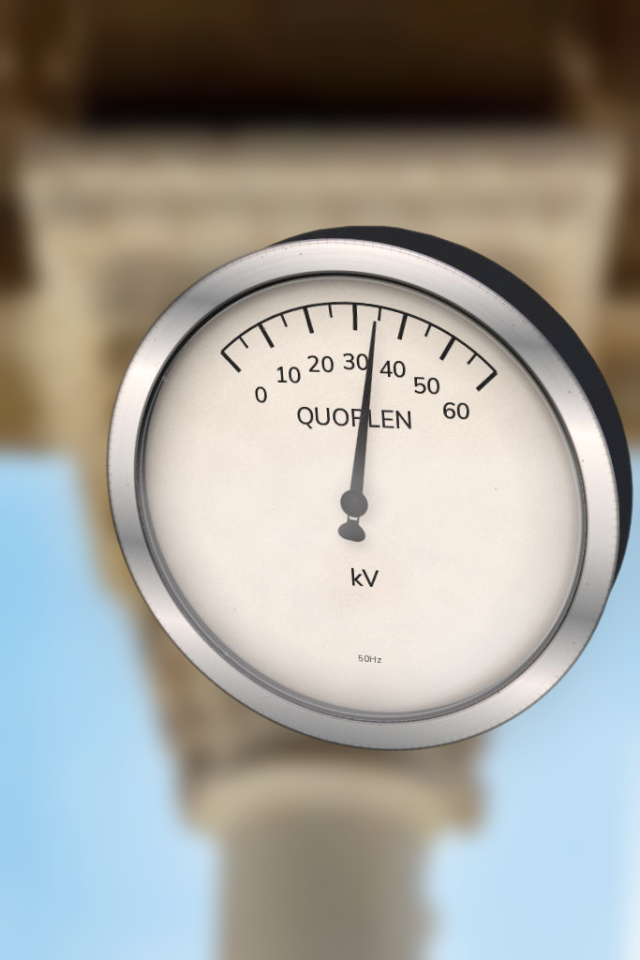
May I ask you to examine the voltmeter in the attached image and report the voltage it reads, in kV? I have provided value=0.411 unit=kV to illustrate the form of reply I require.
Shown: value=35 unit=kV
